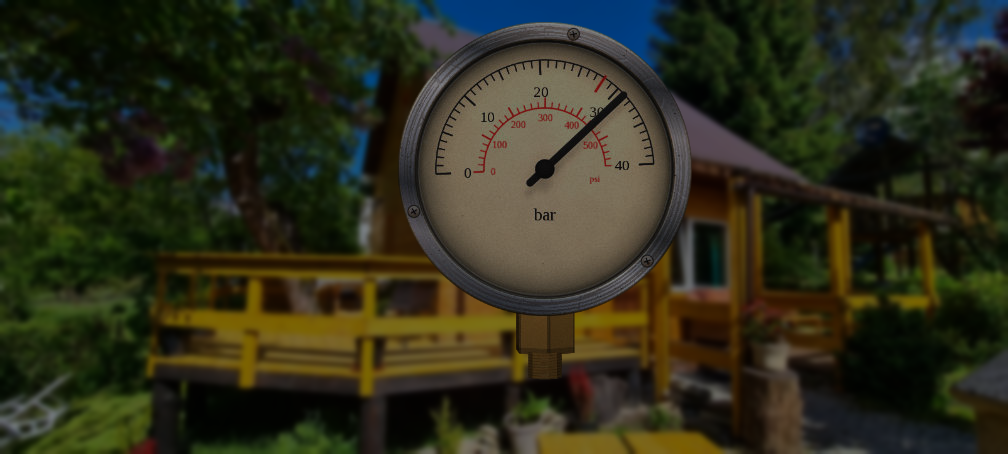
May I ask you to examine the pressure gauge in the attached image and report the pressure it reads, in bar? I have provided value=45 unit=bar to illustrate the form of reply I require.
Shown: value=31 unit=bar
